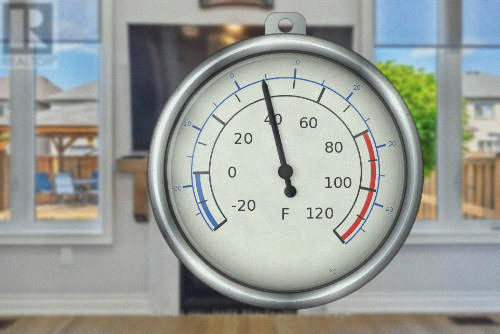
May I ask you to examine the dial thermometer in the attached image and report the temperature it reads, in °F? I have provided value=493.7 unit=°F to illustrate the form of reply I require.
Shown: value=40 unit=°F
